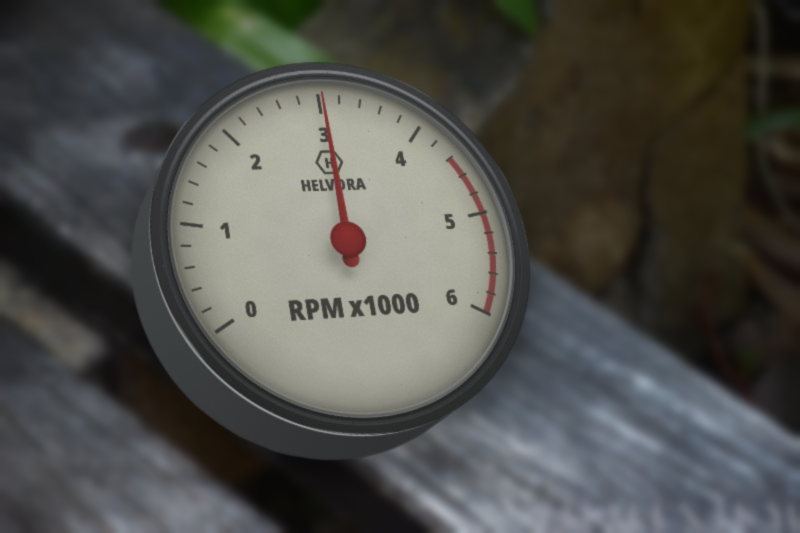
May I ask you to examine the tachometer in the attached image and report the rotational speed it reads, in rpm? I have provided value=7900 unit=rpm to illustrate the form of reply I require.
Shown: value=3000 unit=rpm
